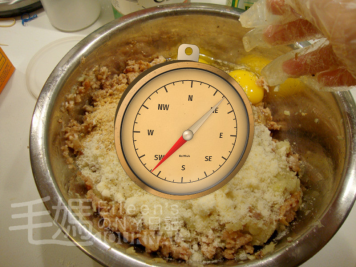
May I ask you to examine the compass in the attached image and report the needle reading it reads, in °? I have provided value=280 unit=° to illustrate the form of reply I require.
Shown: value=220 unit=°
